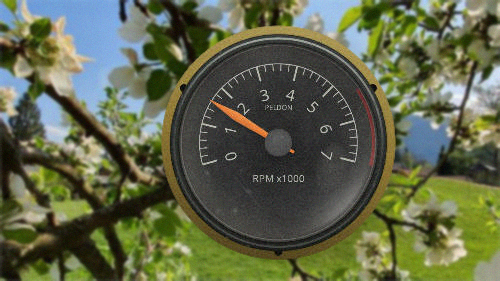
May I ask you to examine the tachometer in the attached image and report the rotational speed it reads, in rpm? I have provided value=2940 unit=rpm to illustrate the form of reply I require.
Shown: value=1600 unit=rpm
